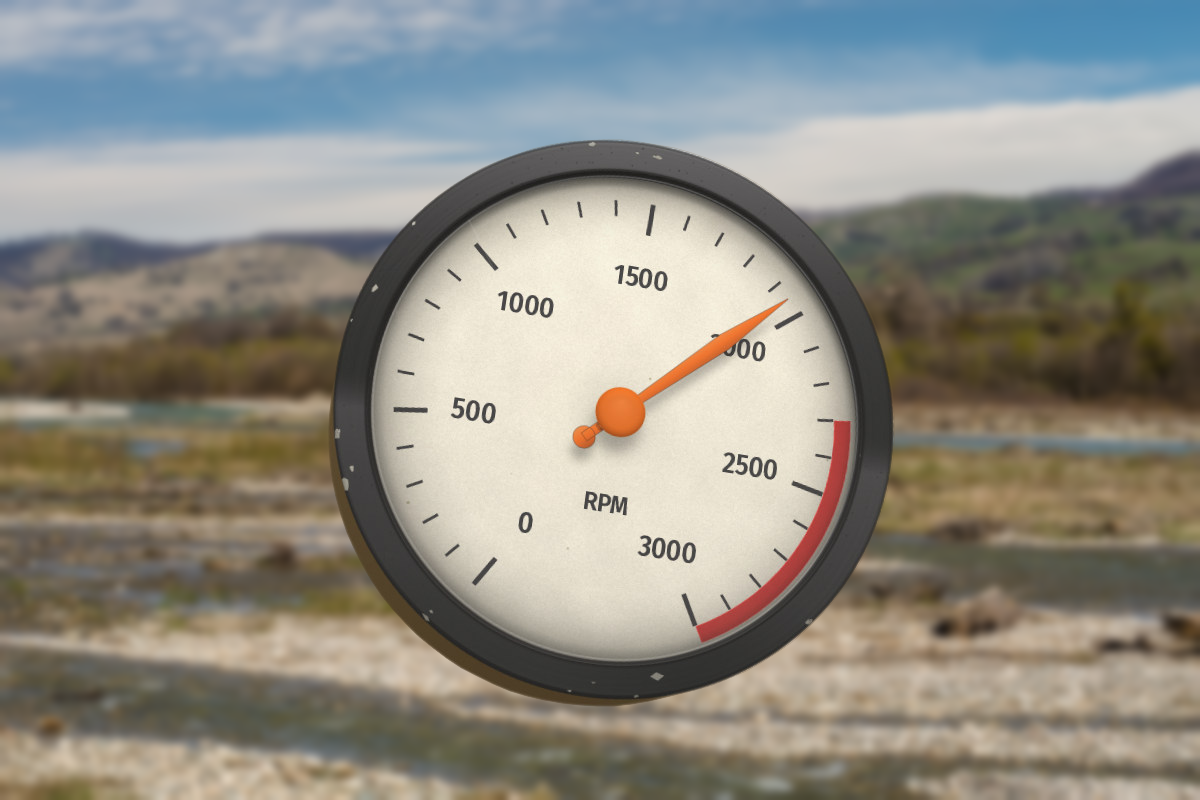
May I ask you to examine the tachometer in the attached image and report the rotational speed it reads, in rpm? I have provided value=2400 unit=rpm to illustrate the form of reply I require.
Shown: value=1950 unit=rpm
